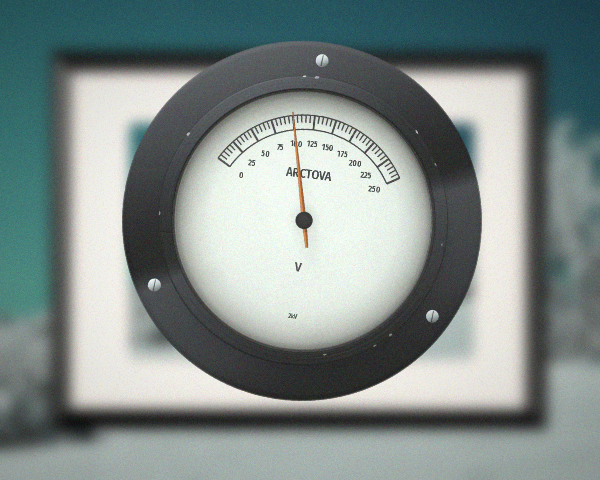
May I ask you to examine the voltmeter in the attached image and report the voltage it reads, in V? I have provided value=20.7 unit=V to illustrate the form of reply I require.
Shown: value=100 unit=V
